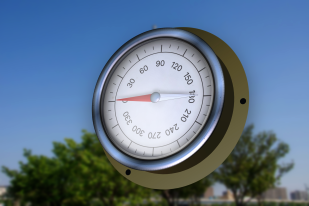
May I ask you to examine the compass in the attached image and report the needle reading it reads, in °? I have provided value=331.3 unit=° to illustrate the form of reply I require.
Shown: value=0 unit=°
